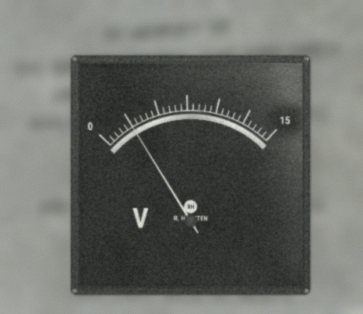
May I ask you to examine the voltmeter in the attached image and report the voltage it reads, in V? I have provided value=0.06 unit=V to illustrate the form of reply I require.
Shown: value=2.5 unit=V
